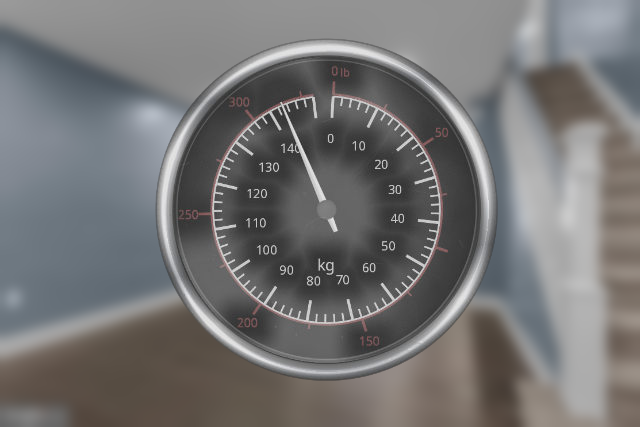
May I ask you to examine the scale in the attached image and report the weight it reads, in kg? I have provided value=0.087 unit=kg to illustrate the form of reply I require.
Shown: value=143 unit=kg
